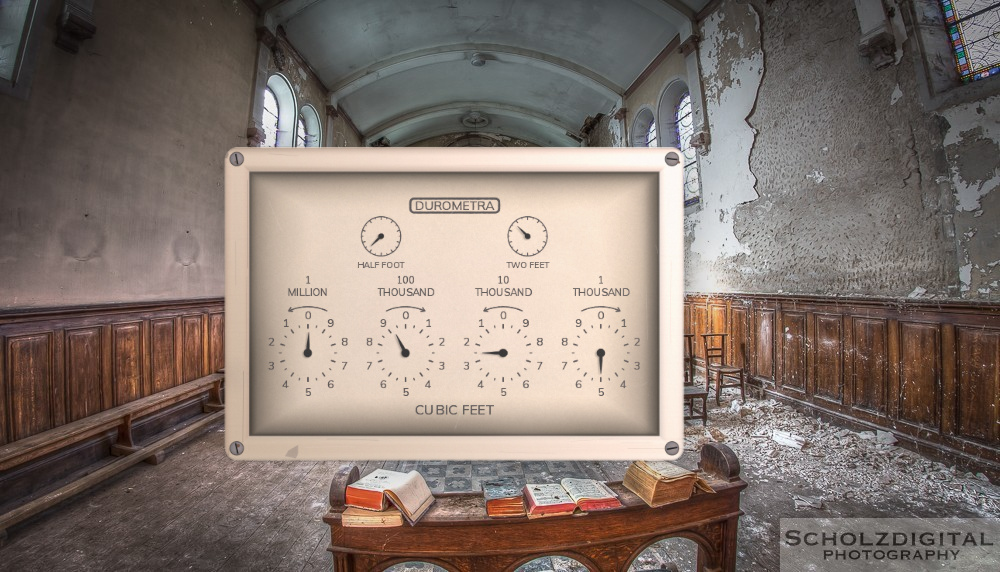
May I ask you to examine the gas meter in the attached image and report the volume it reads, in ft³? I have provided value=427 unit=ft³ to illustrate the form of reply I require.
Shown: value=992500 unit=ft³
